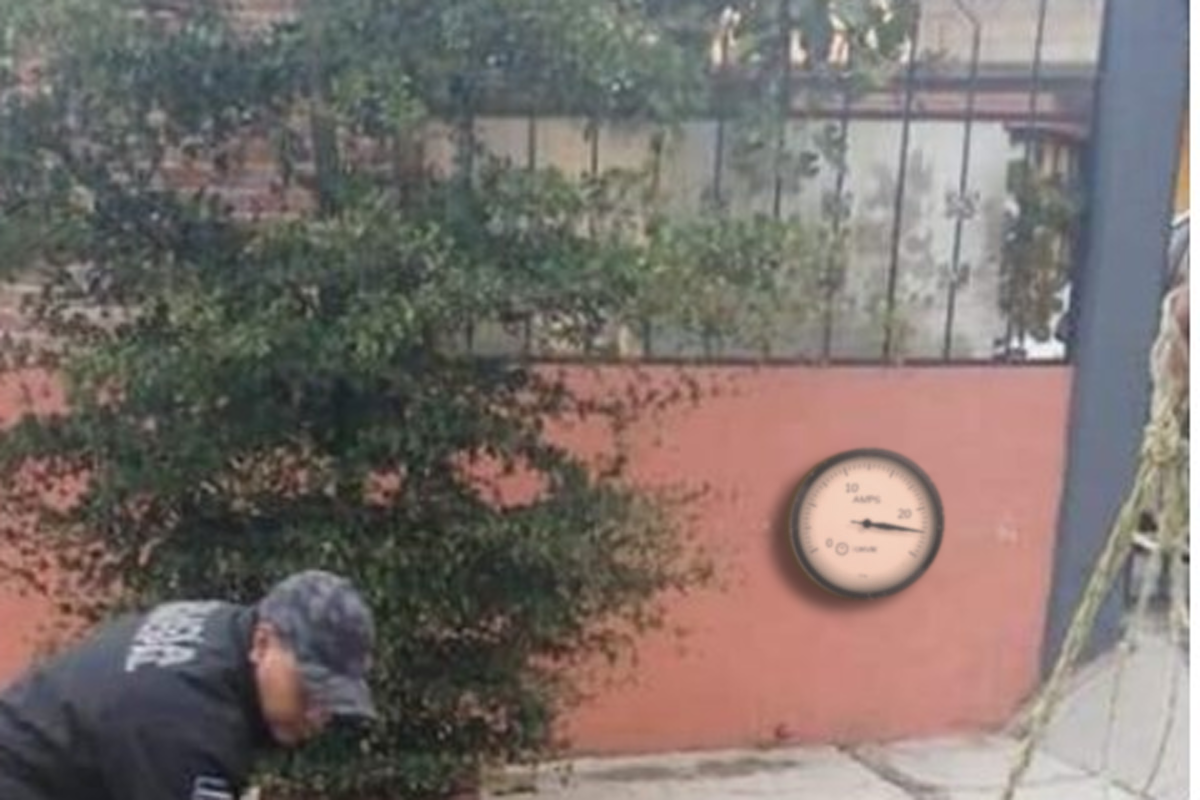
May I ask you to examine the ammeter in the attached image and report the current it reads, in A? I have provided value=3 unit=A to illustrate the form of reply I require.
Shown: value=22.5 unit=A
